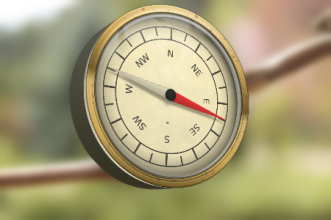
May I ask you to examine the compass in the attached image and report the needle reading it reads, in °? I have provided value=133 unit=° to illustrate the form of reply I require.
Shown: value=105 unit=°
